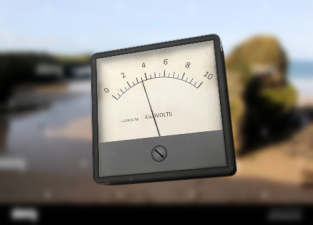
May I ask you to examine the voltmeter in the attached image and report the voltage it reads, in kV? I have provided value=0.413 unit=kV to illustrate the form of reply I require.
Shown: value=3.5 unit=kV
